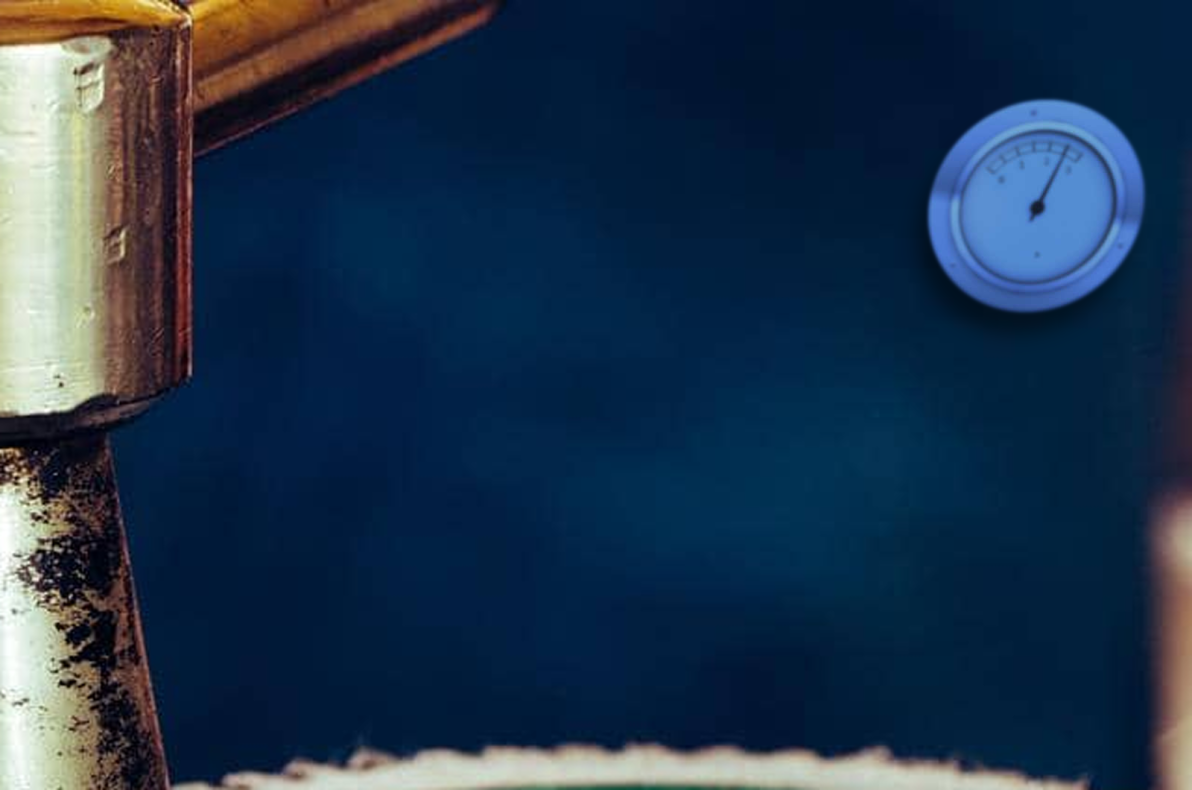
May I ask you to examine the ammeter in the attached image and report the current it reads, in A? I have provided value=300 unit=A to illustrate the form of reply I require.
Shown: value=2.5 unit=A
